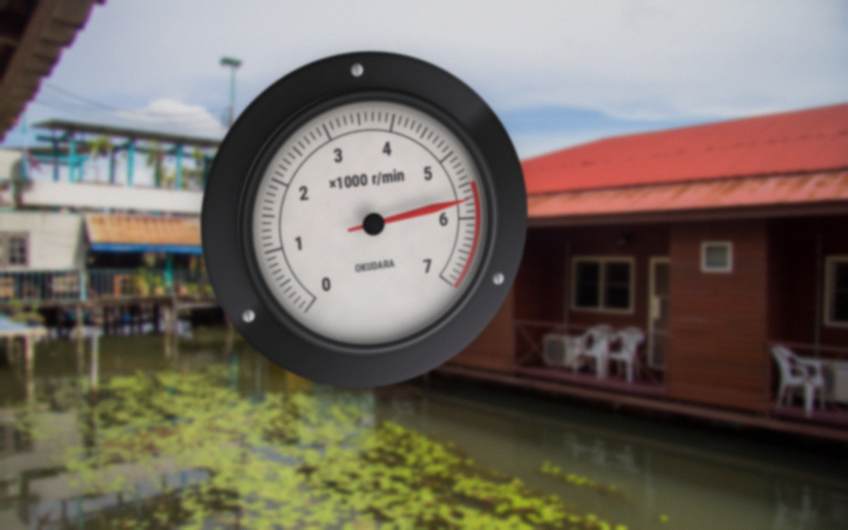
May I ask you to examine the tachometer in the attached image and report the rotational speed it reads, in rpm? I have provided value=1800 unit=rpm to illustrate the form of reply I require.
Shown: value=5700 unit=rpm
